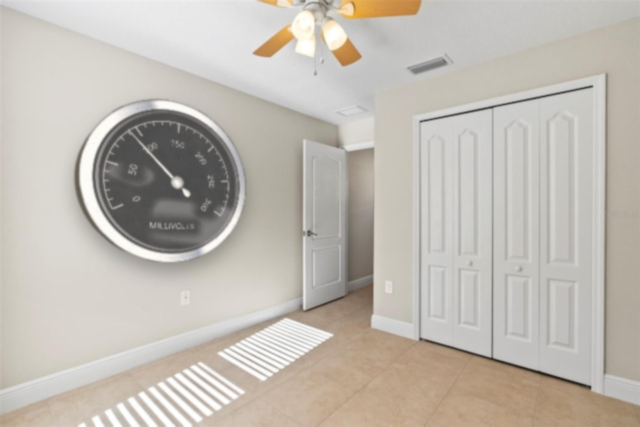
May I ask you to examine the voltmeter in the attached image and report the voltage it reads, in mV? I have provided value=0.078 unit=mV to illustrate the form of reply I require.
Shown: value=90 unit=mV
